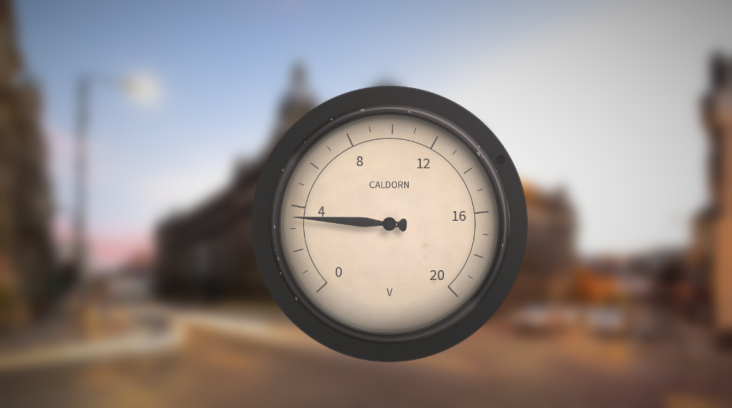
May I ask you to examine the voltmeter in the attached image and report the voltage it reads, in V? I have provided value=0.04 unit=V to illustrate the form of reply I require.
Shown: value=3.5 unit=V
